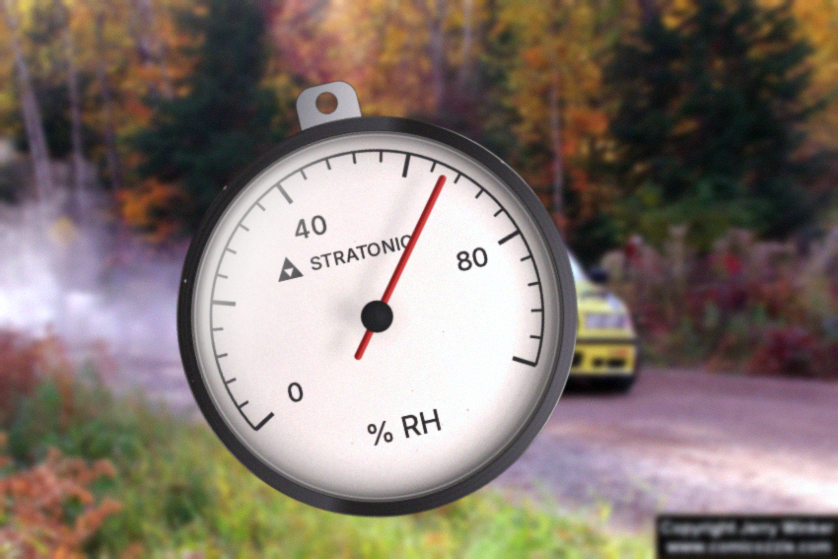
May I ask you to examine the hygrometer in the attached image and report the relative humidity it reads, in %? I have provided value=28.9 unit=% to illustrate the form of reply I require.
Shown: value=66 unit=%
